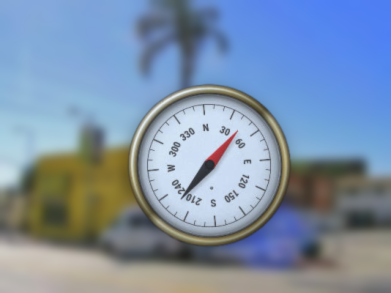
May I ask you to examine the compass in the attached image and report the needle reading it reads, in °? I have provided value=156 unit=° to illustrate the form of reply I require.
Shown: value=45 unit=°
